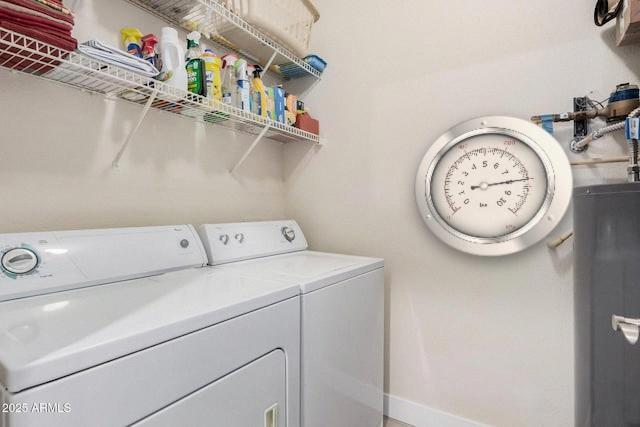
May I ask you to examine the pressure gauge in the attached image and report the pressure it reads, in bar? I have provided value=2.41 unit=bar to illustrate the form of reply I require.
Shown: value=8 unit=bar
